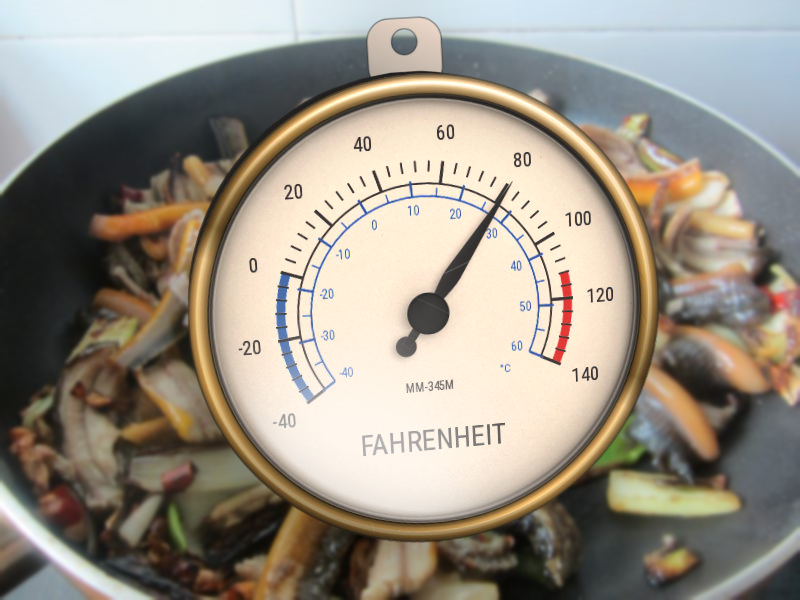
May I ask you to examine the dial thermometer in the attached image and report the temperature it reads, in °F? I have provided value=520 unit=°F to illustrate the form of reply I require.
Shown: value=80 unit=°F
